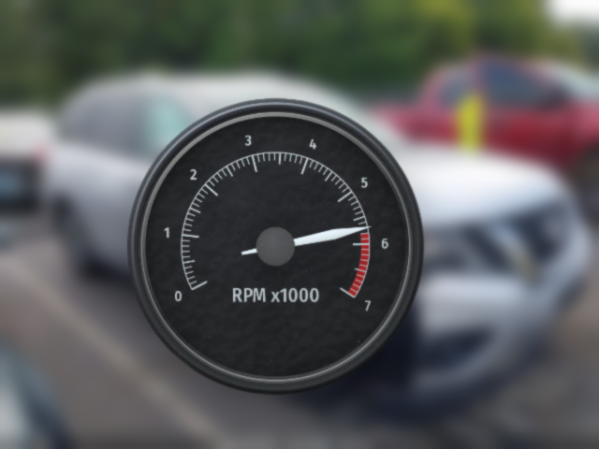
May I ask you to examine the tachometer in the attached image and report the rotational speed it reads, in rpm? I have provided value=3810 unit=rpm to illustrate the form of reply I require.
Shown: value=5700 unit=rpm
